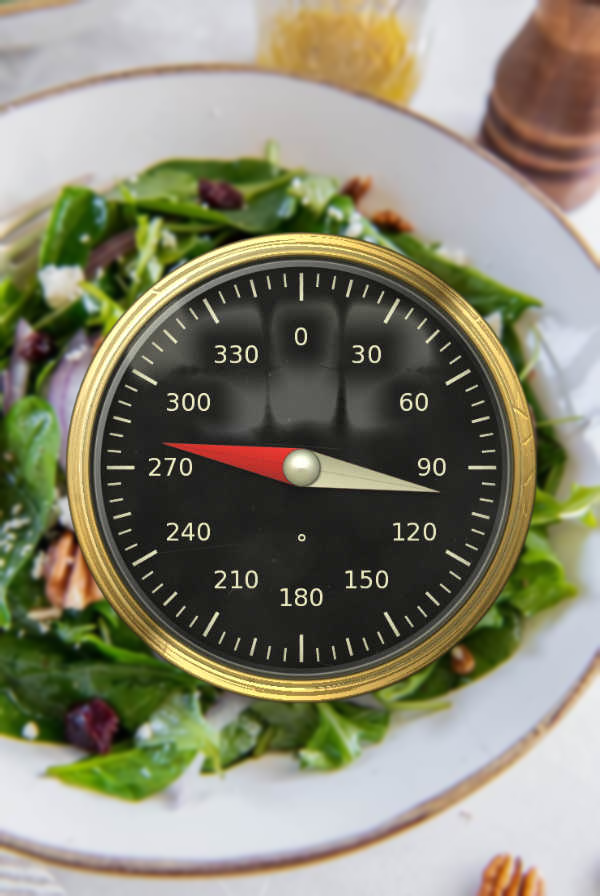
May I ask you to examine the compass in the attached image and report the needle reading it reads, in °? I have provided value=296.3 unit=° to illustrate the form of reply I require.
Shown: value=280 unit=°
